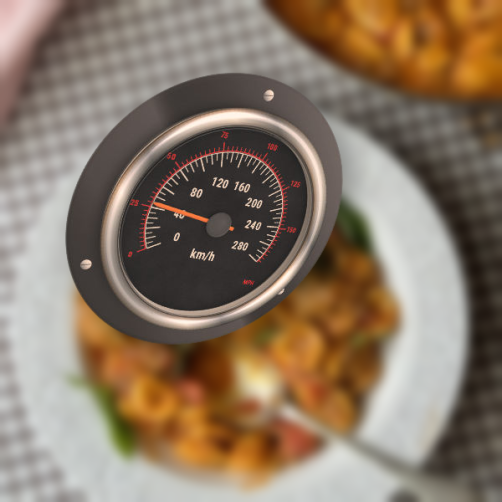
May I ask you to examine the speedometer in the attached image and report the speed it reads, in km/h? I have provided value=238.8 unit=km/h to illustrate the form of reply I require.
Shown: value=45 unit=km/h
